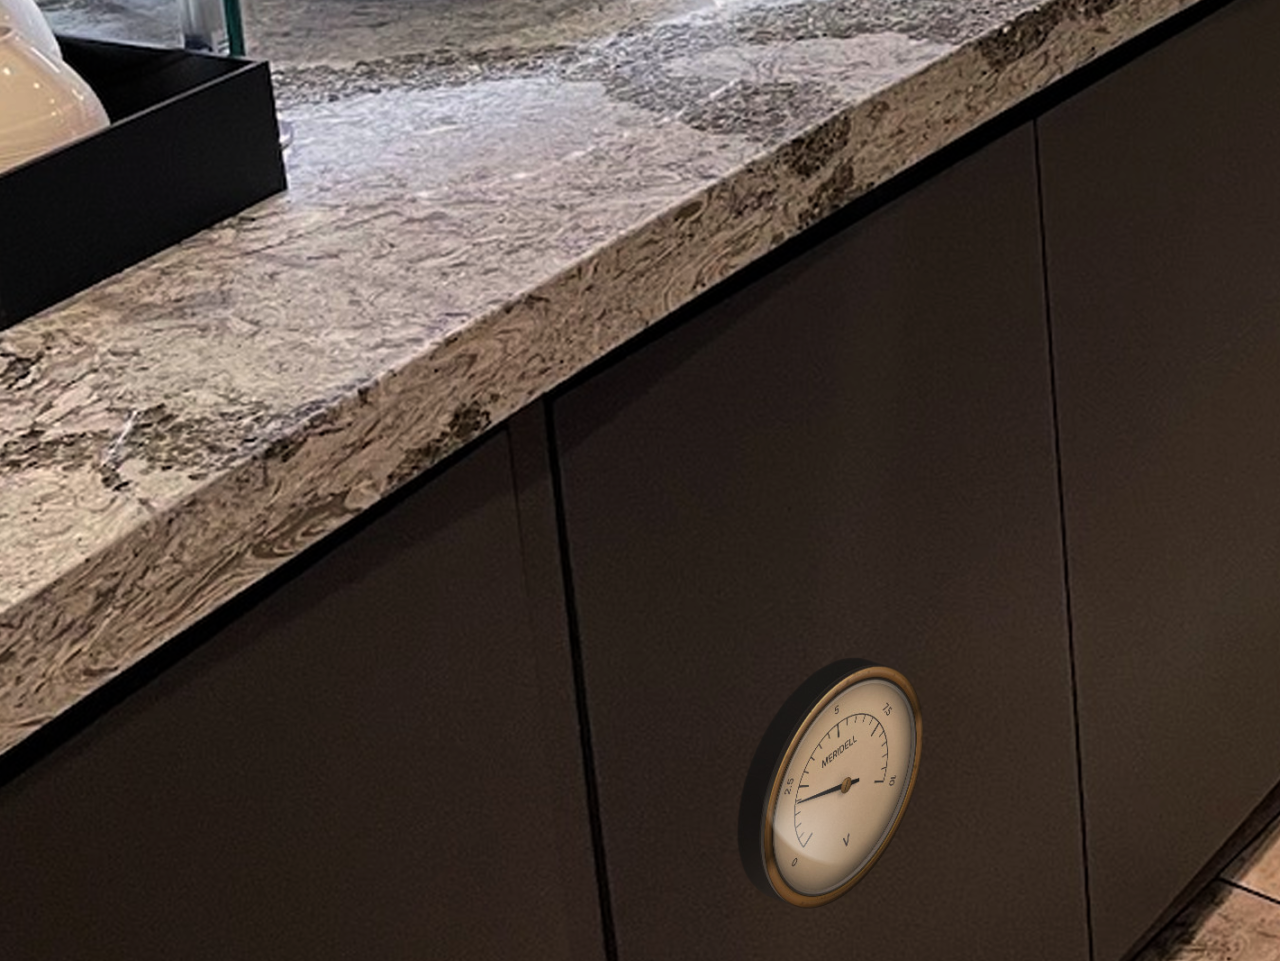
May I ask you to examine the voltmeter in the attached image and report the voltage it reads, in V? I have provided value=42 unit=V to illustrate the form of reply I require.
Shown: value=2 unit=V
